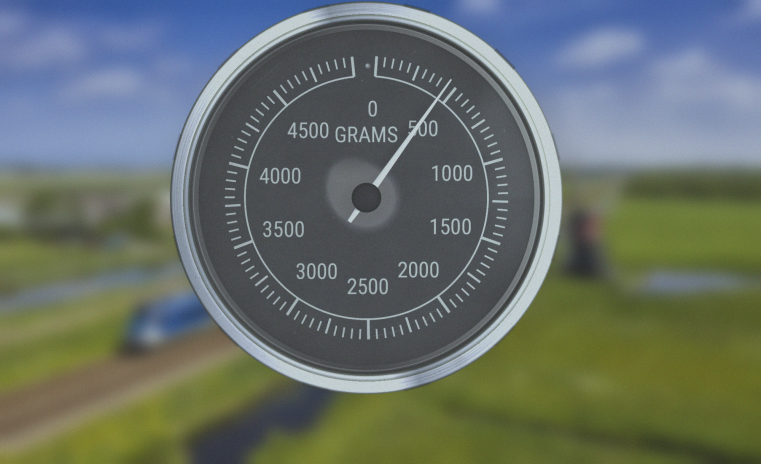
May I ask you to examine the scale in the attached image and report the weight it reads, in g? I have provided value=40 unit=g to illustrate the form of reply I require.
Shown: value=450 unit=g
